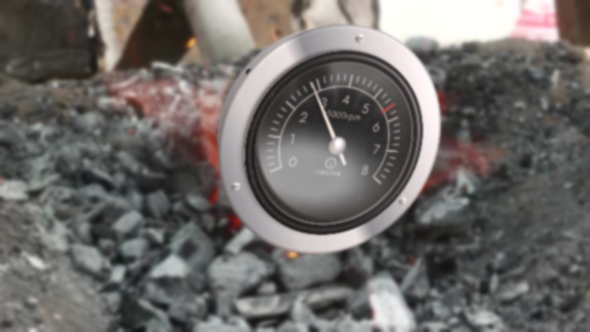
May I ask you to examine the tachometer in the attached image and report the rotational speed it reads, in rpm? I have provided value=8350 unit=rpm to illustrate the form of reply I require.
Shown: value=2800 unit=rpm
